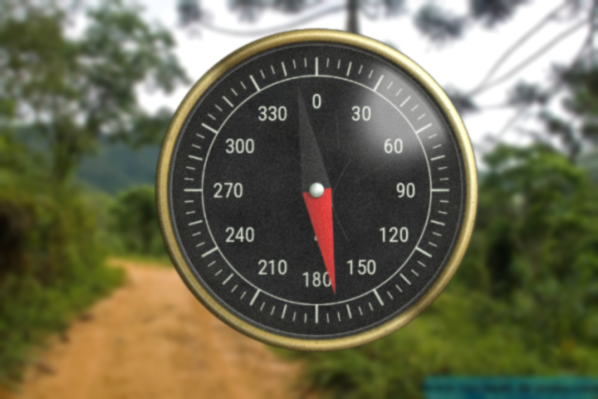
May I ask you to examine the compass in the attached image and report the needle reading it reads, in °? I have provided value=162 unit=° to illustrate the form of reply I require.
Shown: value=170 unit=°
